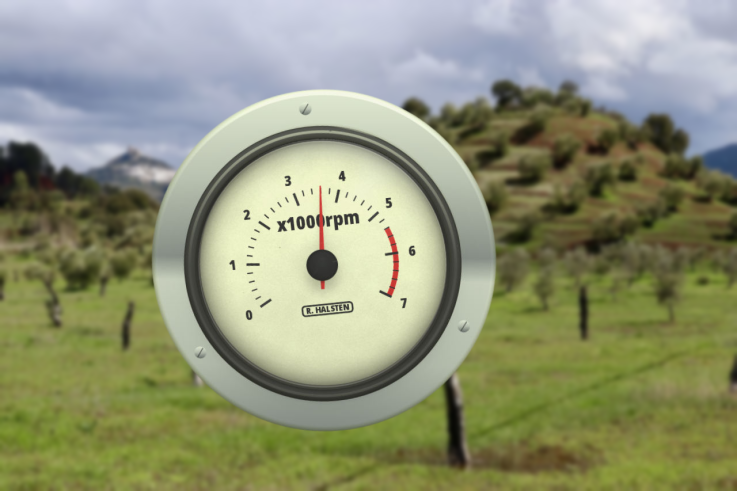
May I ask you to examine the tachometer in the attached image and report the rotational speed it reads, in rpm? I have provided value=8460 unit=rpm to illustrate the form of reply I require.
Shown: value=3600 unit=rpm
